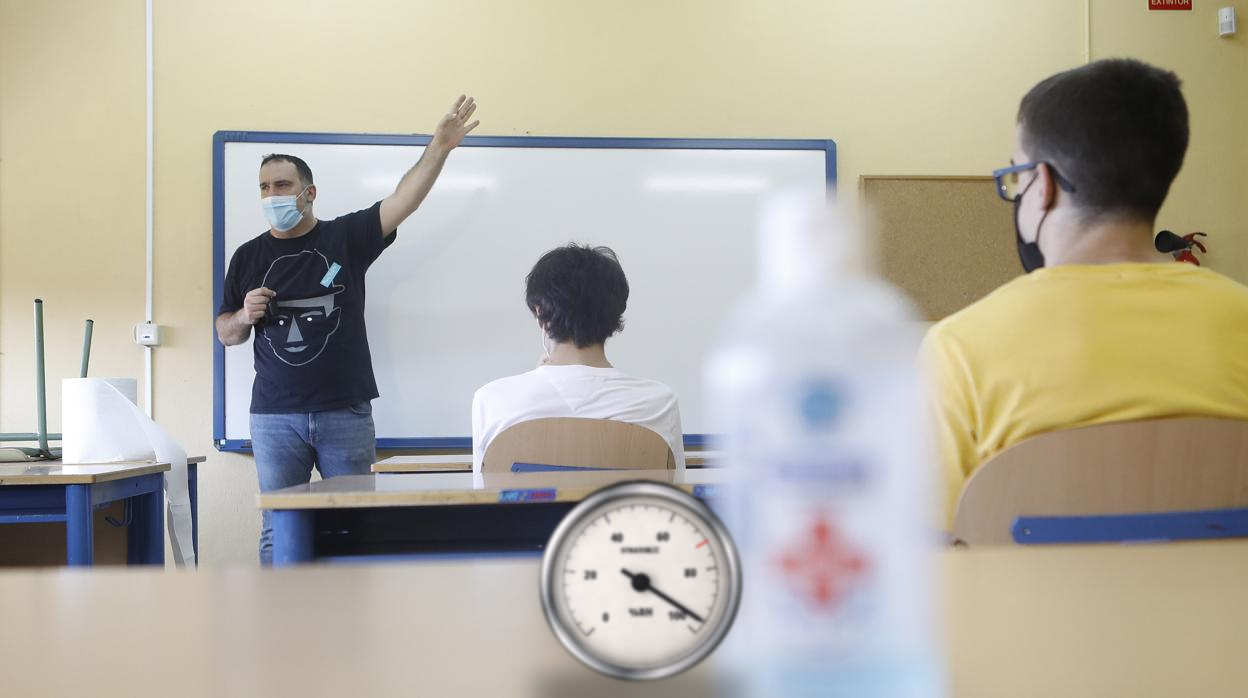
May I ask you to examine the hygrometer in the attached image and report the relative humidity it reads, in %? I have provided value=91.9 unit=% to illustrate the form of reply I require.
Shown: value=96 unit=%
